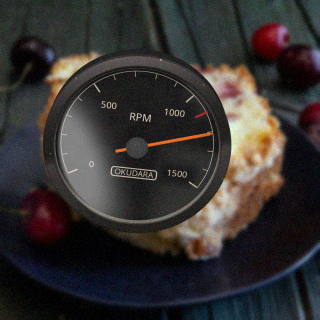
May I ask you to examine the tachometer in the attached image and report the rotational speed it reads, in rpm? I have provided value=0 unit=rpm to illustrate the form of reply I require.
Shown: value=1200 unit=rpm
